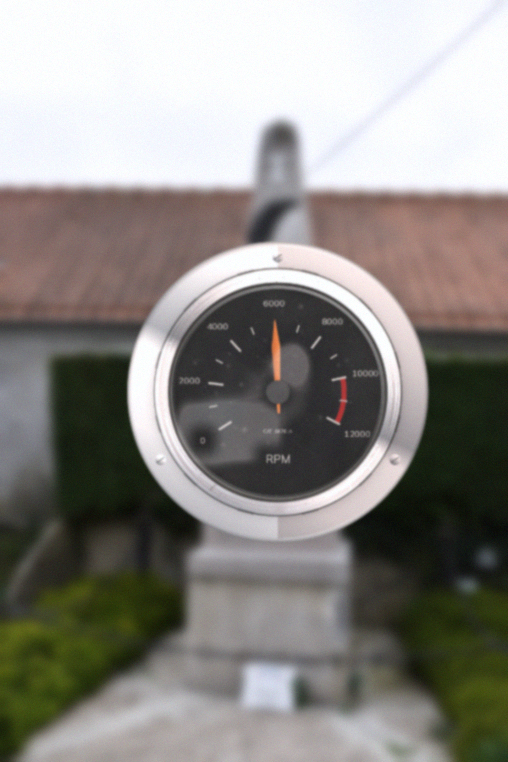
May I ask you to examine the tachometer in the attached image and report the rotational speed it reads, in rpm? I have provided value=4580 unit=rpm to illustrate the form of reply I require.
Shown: value=6000 unit=rpm
